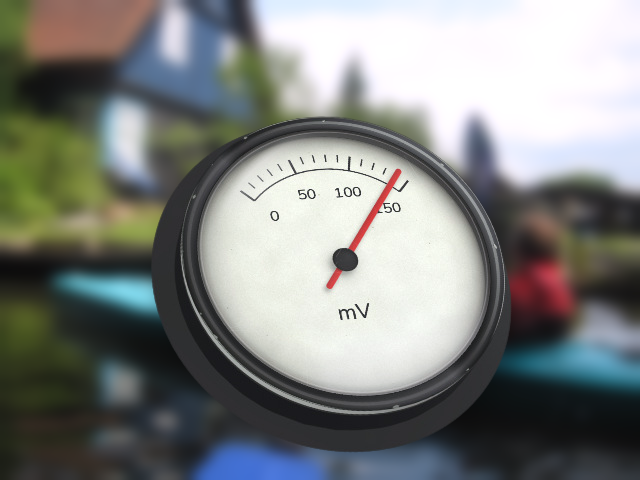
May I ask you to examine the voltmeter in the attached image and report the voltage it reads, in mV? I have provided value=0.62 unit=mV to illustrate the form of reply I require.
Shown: value=140 unit=mV
